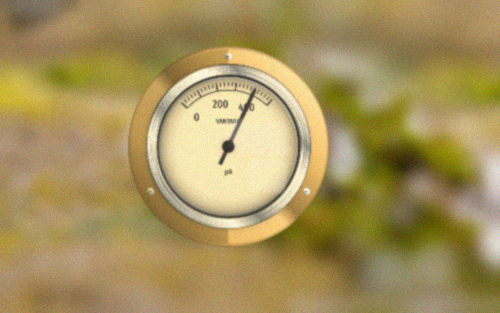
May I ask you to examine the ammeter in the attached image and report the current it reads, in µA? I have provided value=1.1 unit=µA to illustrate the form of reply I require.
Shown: value=400 unit=µA
